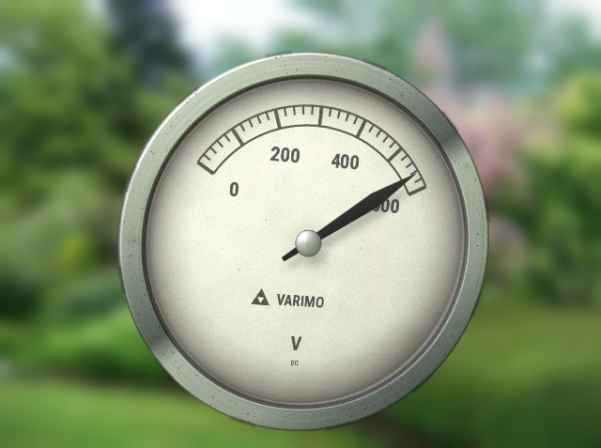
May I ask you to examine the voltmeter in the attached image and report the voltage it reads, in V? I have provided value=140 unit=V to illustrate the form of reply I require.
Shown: value=560 unit=V
